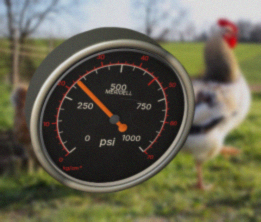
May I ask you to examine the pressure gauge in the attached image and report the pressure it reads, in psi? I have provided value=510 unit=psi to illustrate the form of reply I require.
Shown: value=325 unit=psi
